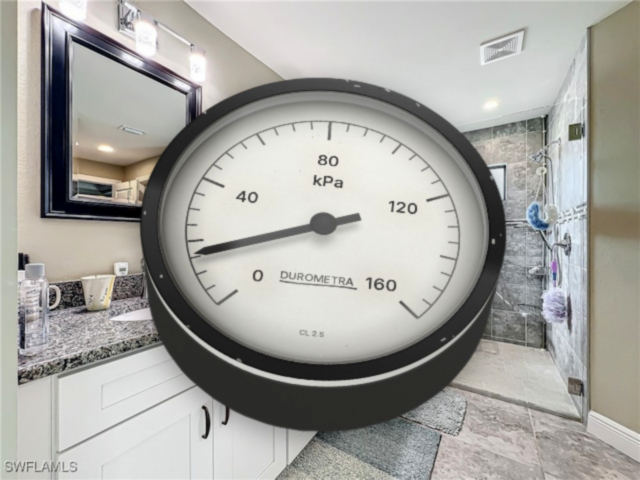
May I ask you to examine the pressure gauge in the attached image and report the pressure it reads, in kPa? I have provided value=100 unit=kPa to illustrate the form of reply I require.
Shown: value=15 unit=kPa
